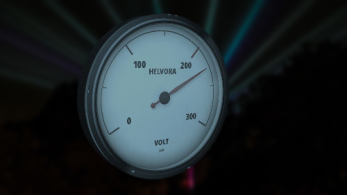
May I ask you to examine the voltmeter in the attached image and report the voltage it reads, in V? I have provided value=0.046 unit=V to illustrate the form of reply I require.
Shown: value=225 unit=V
